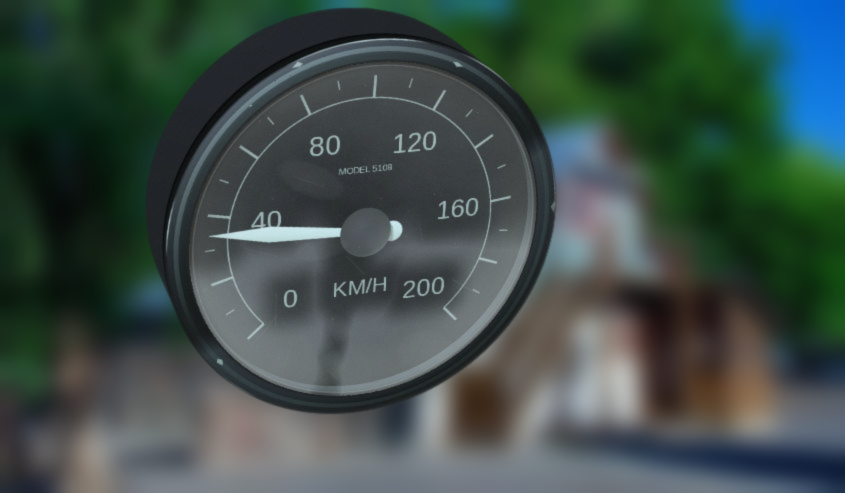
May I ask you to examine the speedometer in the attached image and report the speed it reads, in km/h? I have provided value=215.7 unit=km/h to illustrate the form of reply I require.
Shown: value=35 unit=km/h
